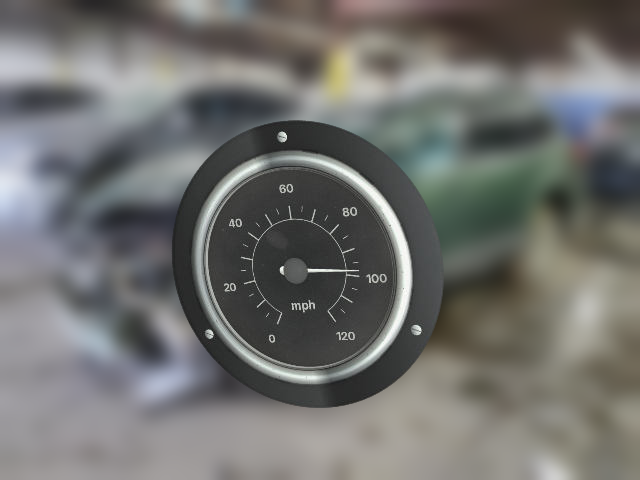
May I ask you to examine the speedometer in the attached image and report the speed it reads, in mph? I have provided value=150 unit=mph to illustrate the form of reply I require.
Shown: value=97.5 unit=mph
